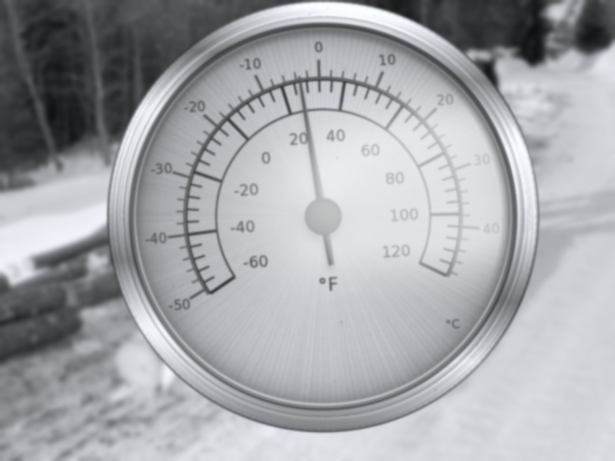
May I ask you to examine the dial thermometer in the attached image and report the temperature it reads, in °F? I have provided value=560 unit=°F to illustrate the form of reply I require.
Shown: value=26 unit=°F
